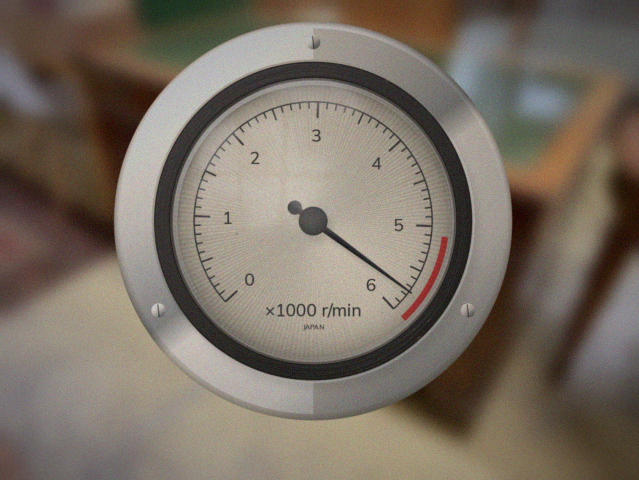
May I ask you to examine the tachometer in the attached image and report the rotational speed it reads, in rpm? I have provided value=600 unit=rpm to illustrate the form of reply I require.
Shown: value=5750 unit=rpm
